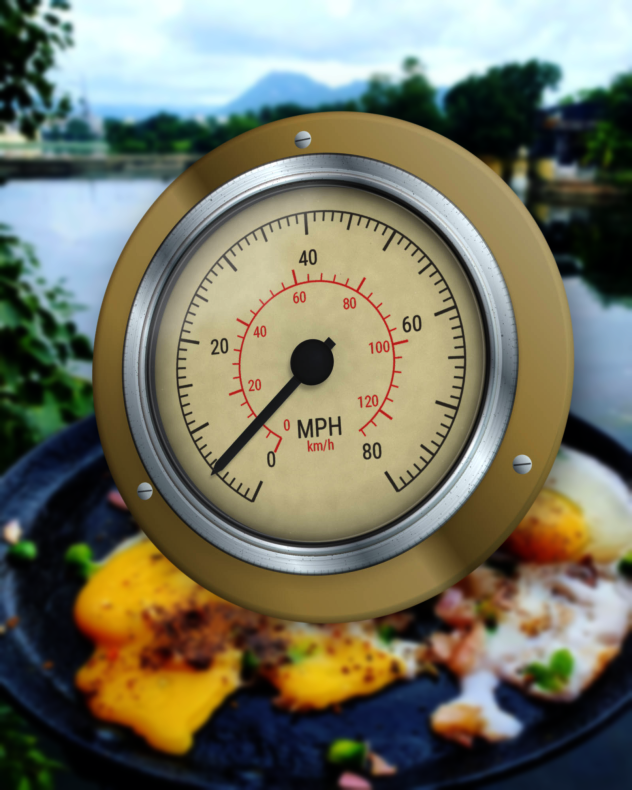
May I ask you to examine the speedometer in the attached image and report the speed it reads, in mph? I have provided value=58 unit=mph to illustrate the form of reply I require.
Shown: value=5 unit=mph
